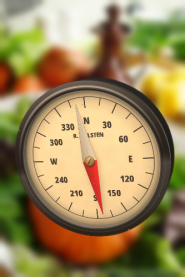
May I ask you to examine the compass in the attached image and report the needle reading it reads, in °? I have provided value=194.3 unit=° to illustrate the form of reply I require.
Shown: value=172.5 unit=°
